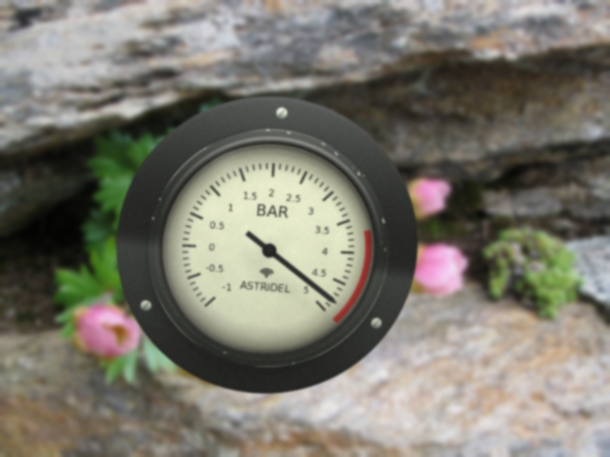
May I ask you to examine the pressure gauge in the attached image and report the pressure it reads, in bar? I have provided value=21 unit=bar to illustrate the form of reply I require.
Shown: value=4.8 unit=bar
